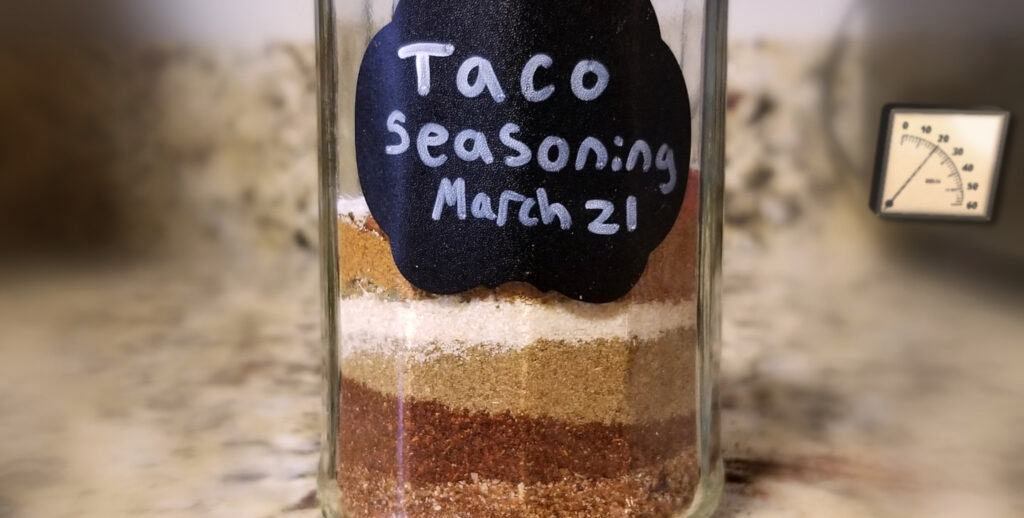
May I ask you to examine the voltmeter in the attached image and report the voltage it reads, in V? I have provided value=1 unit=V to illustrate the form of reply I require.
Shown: value=20 unit=V
